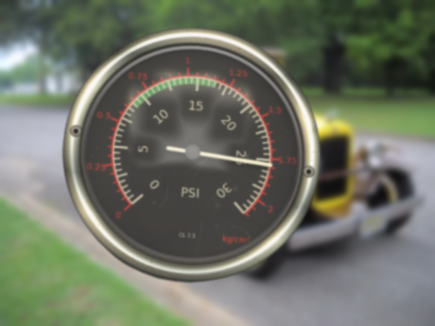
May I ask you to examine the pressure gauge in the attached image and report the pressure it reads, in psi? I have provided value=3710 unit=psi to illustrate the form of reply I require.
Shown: value=25.5 unit=psi
